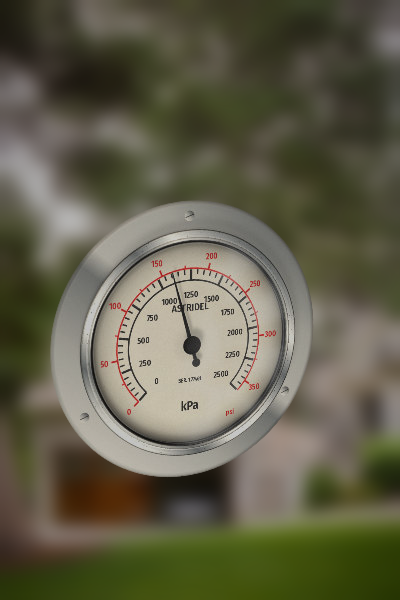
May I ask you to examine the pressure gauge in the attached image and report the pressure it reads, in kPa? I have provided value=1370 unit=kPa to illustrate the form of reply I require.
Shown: value=1100 unit=kPa
